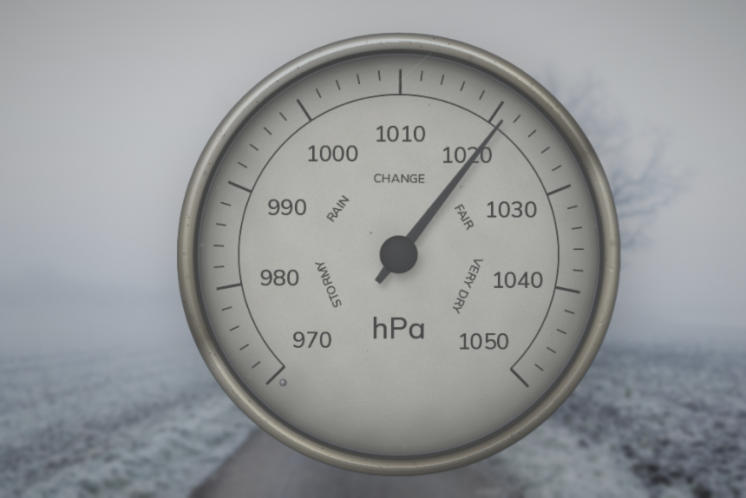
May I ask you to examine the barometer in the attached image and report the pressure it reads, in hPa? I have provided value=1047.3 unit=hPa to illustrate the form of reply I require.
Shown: value=1021 unit=hPa
